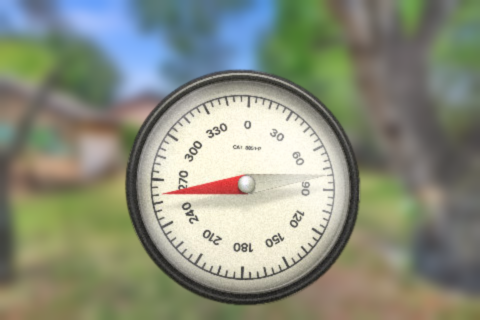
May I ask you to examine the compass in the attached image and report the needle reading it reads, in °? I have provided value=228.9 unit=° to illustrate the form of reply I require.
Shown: value=260 unit=°
